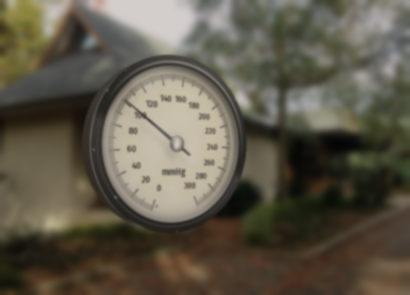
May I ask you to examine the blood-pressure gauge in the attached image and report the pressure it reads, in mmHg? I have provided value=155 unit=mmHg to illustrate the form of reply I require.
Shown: value=100 unit=mmHg
